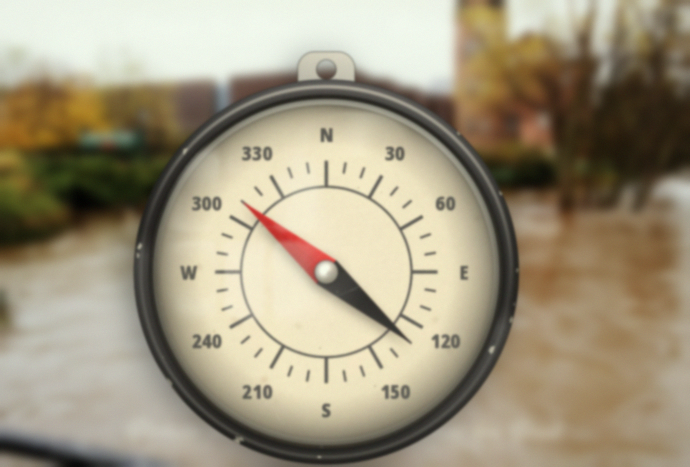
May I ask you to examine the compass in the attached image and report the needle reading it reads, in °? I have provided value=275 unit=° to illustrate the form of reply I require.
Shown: value=310 unit=°
